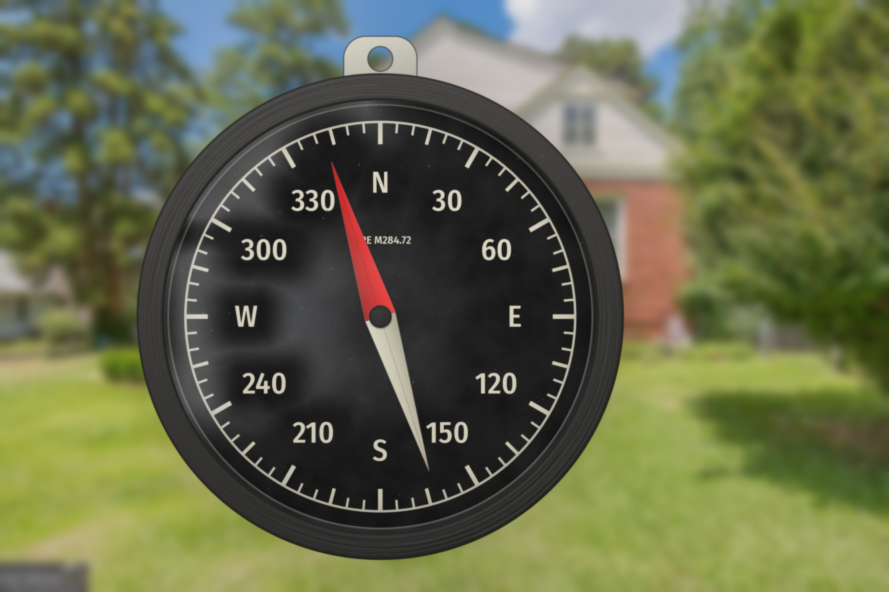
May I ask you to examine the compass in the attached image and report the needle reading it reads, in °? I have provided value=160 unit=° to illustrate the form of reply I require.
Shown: value=342.5 unit=°
